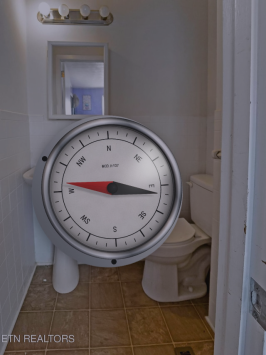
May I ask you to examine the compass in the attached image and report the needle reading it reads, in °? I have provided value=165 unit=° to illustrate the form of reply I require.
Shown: value=280 unit=°
